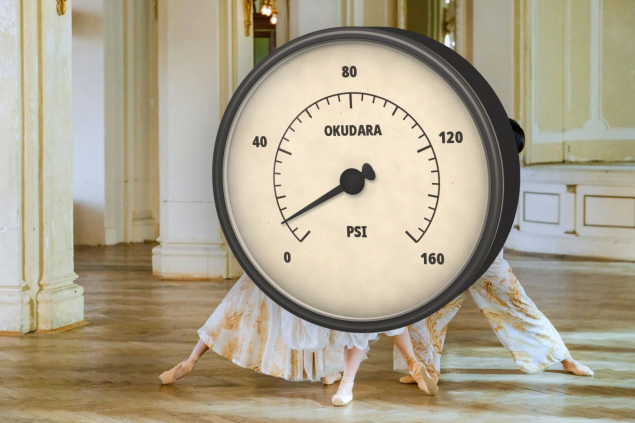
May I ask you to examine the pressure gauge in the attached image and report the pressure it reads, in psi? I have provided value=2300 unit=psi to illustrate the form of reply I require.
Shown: value=10 unit=psi
